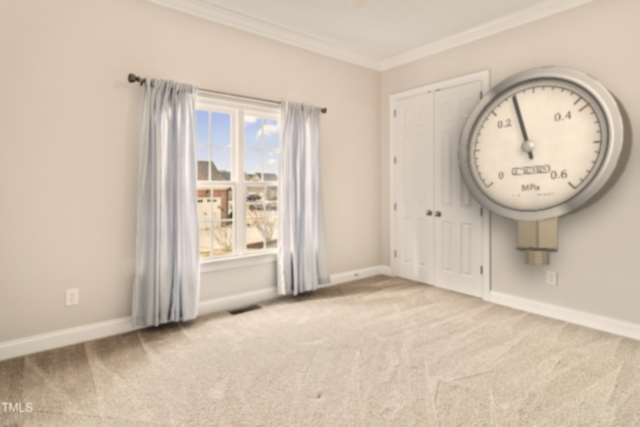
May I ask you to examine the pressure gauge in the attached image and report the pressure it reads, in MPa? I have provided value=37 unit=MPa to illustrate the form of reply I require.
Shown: value=0.26 unit=MPa
